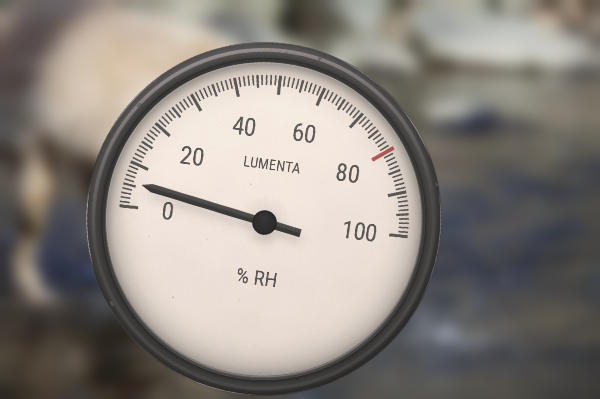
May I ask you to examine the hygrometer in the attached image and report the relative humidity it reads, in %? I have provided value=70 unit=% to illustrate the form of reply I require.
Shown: value=6 unit=%
